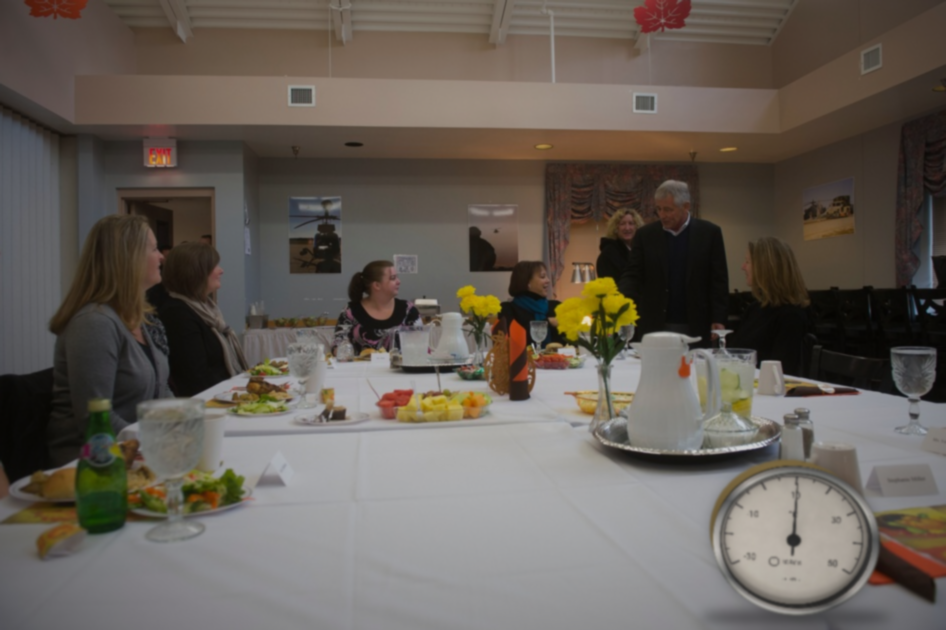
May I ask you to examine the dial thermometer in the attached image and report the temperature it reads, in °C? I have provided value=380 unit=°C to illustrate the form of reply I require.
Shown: value=10 unit=°C
